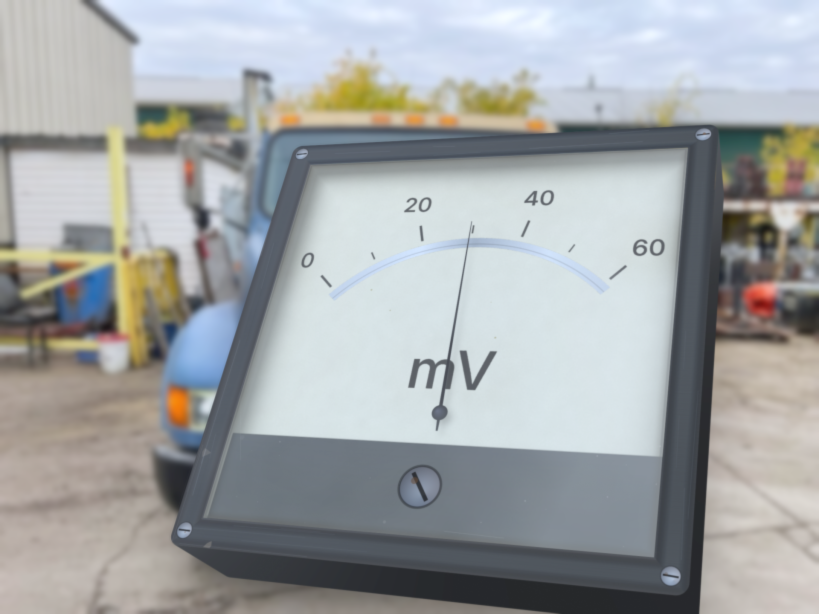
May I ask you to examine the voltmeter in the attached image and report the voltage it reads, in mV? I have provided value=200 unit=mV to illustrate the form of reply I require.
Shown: value=30 unit=mV
